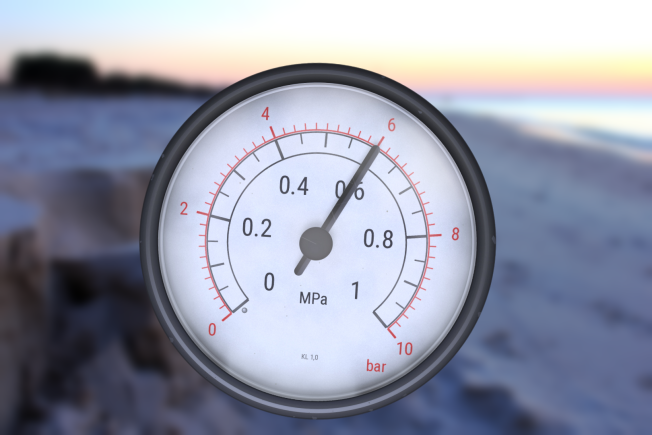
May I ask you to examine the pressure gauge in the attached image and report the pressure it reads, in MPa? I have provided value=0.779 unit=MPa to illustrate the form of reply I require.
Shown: value=0.6 unit=MPa
